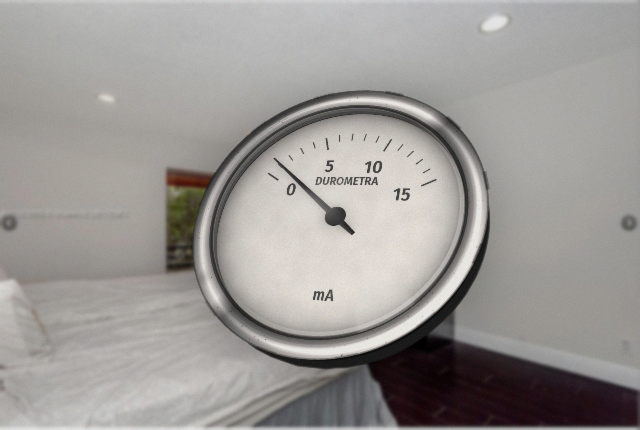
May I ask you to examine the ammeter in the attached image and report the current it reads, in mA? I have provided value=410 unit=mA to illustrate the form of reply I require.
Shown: value=1 unit=mA
